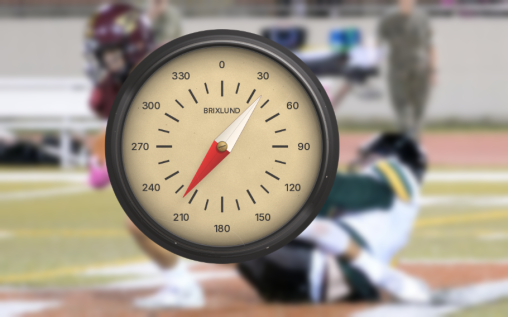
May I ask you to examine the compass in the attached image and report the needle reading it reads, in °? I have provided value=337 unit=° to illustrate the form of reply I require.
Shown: value=217.5 unit=°
